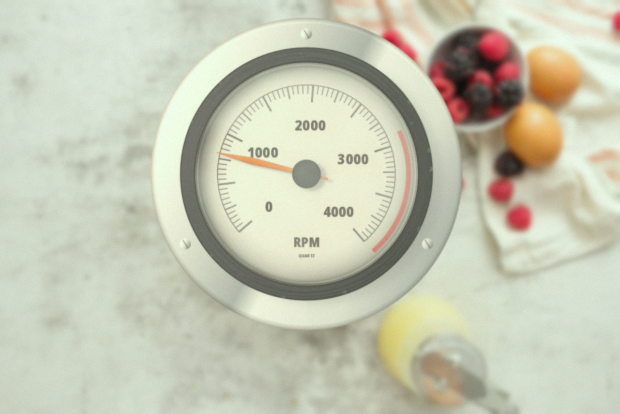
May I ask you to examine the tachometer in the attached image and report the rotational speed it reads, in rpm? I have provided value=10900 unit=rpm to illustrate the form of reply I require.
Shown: value=800 unit=rpm
